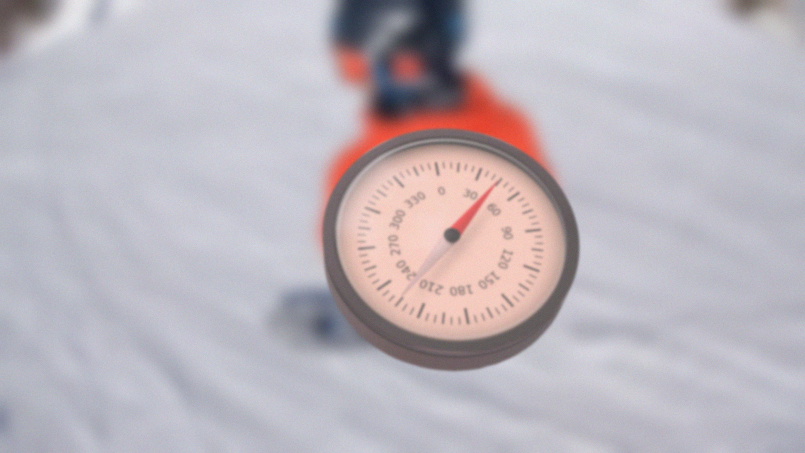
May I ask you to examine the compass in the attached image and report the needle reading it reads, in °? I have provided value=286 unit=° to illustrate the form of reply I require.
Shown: value=45 unit=°
